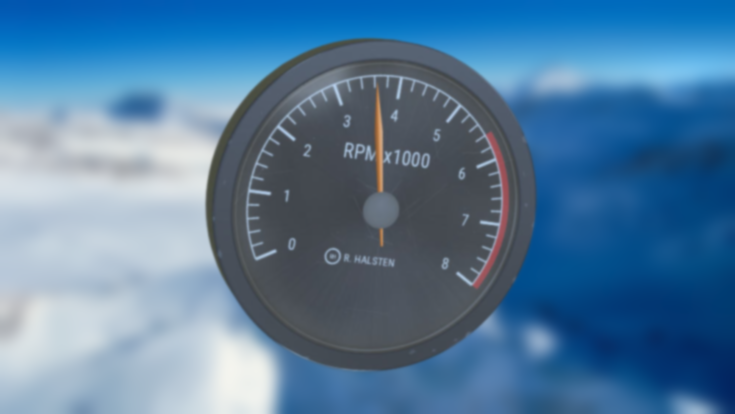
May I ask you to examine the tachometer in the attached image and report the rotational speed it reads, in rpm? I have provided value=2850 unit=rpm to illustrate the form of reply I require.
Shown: value=3600 unit=rpm
